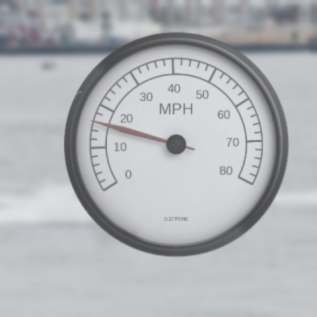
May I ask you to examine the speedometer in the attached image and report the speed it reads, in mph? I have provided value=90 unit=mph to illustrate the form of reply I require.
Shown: value=16 unit=mph
